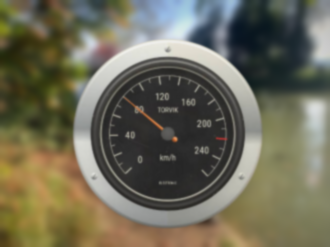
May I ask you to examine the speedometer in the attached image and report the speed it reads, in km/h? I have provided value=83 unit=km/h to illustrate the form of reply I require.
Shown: value=80 unit=km/h
